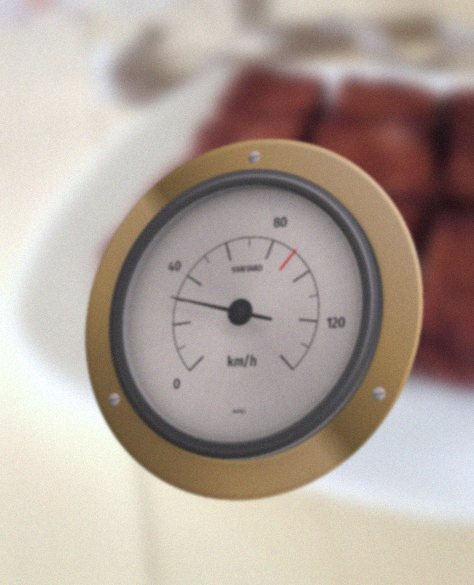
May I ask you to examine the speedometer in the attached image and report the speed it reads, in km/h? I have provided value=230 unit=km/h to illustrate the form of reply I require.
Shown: value=30 unit=km/h
